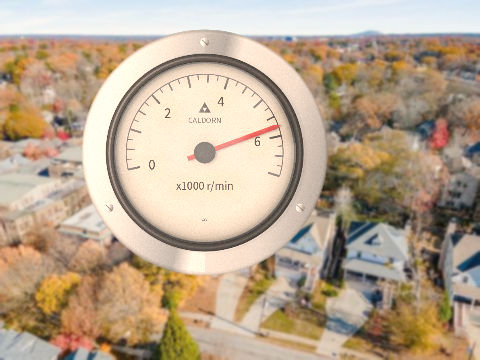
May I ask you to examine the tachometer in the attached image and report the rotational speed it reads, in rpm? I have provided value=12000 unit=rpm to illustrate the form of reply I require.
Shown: value=5750 unit=rpm
